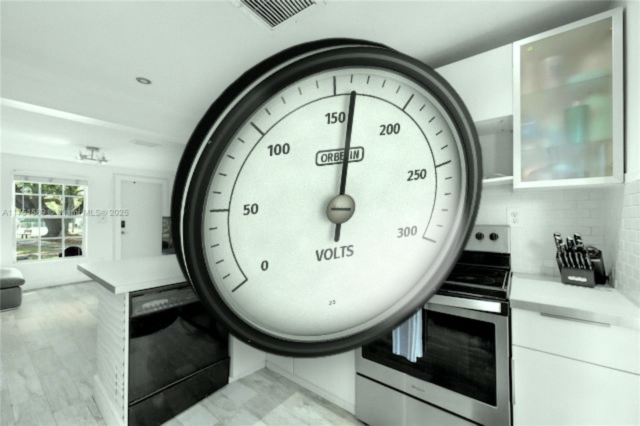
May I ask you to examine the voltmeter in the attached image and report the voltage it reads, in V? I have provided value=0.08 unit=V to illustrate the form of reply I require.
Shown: value=160 unit=V
